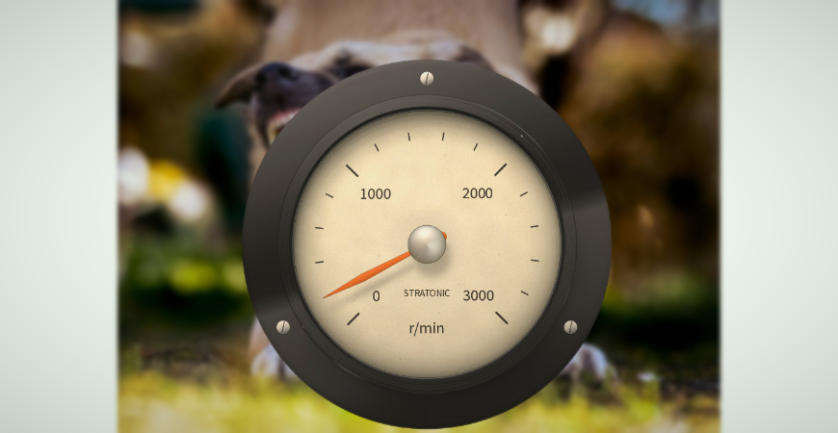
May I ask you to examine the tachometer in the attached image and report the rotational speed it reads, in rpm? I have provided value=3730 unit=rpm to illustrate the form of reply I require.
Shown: value=200 unit=rpm
